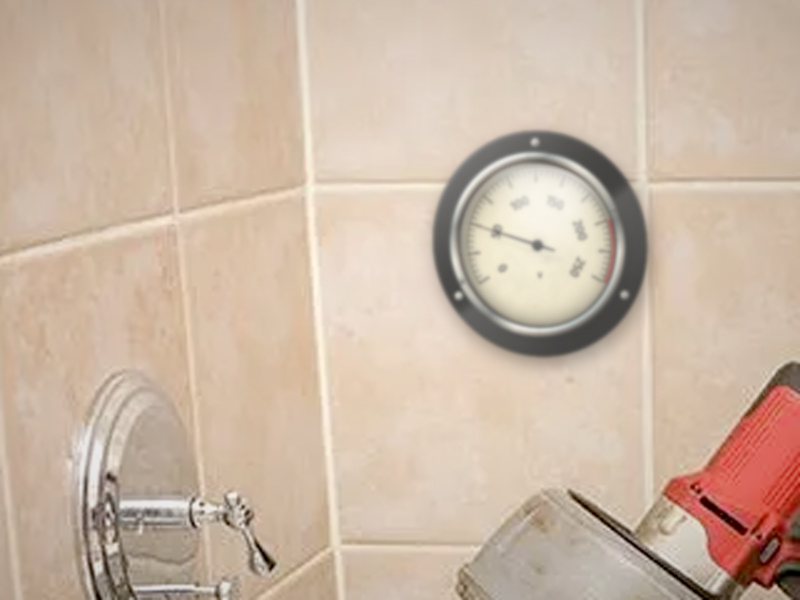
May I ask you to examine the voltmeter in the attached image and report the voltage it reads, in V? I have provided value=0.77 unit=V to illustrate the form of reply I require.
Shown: value=50 unit=V
